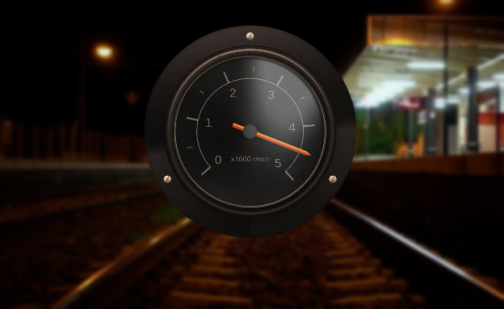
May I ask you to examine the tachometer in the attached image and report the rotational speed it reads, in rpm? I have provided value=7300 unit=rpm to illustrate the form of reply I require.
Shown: value=4500 unit=rpm
